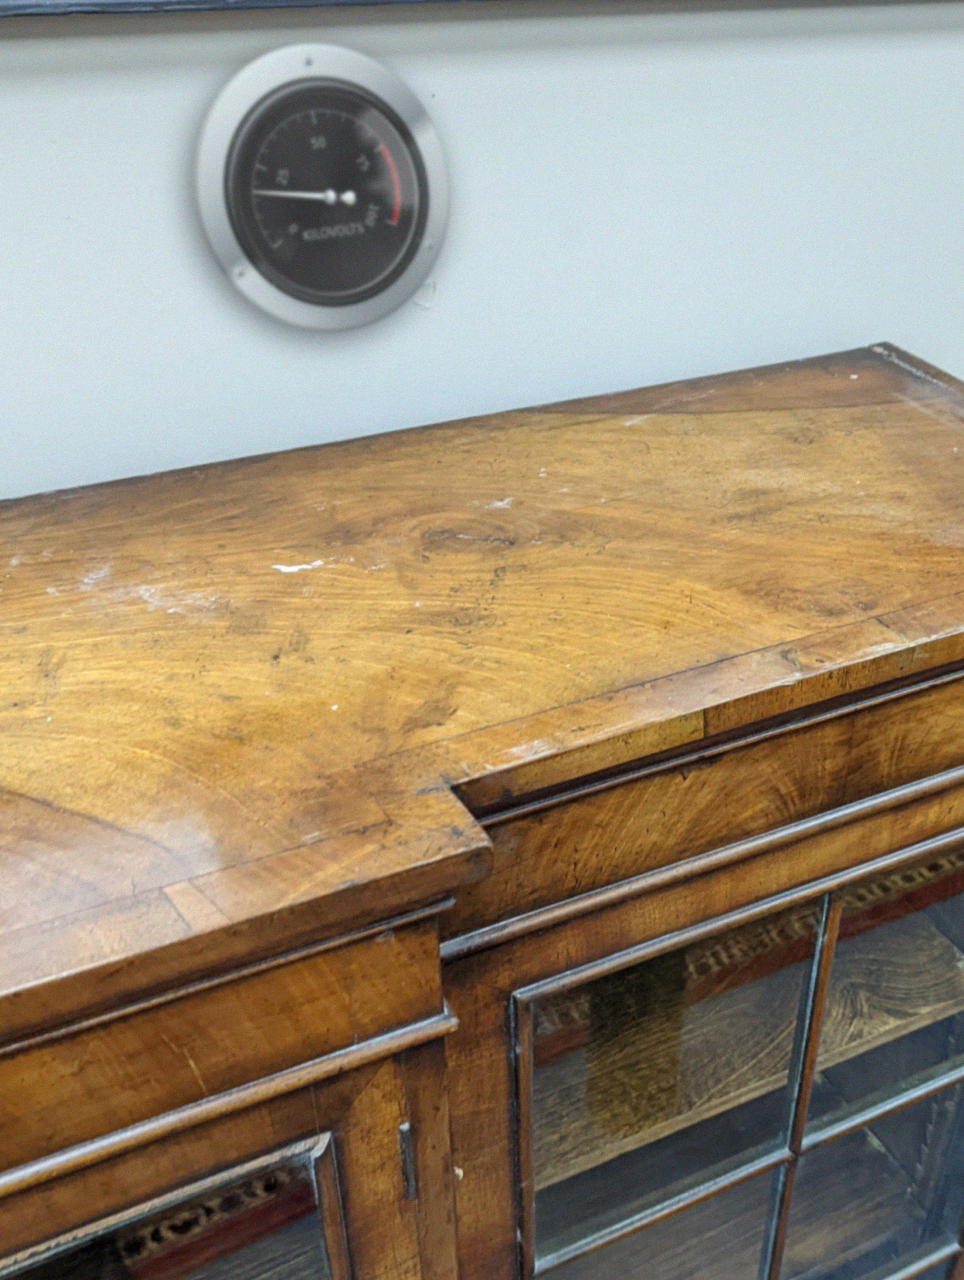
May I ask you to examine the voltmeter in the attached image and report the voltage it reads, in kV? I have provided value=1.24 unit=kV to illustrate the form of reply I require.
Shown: value=17.5 unit=kV
